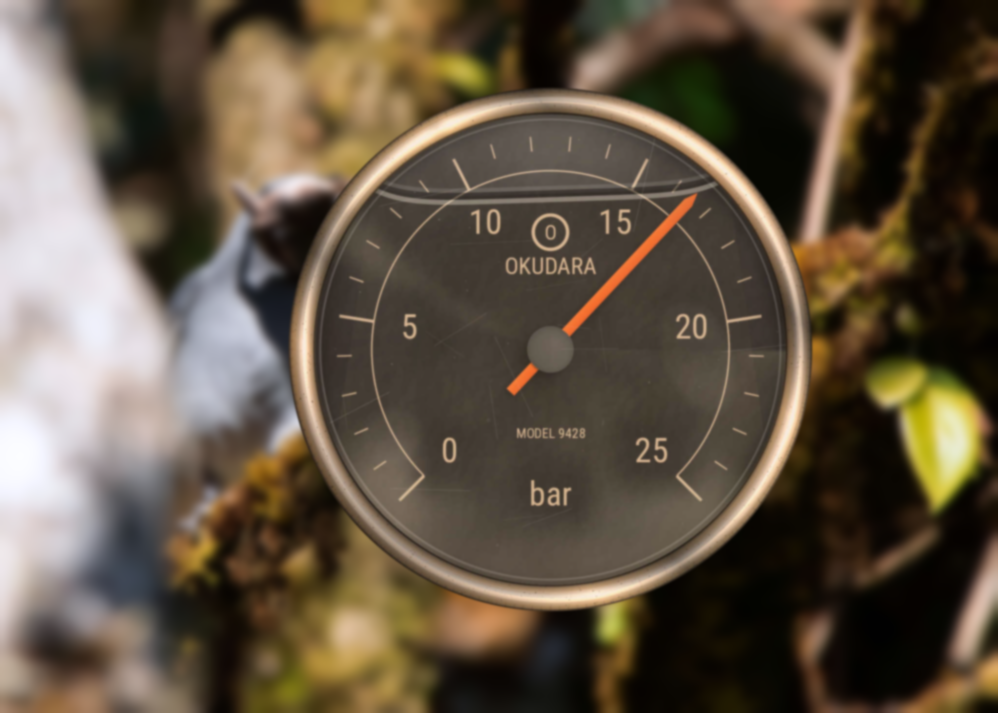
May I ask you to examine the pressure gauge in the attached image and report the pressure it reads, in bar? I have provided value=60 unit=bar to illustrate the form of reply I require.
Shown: value=16.5 unit=bar
